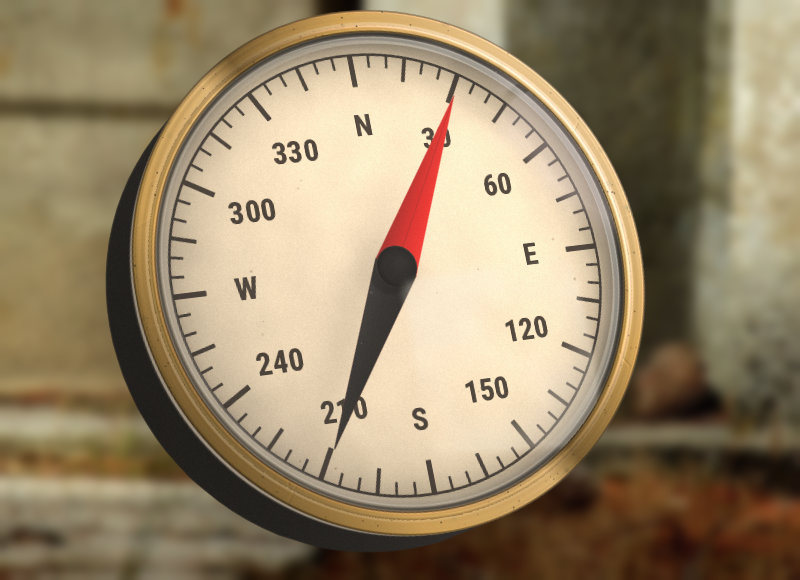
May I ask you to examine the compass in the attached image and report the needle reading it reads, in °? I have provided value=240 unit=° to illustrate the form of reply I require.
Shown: value=30 unit=°
